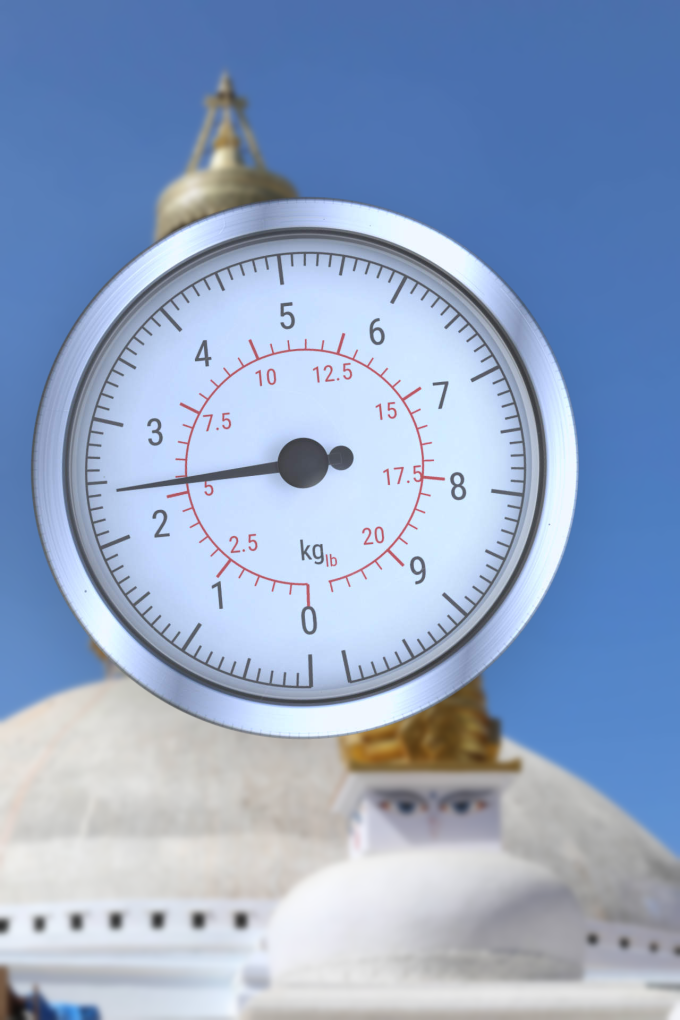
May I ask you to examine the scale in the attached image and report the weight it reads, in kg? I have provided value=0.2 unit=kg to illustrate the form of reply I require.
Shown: value=2.4 unit=kg
